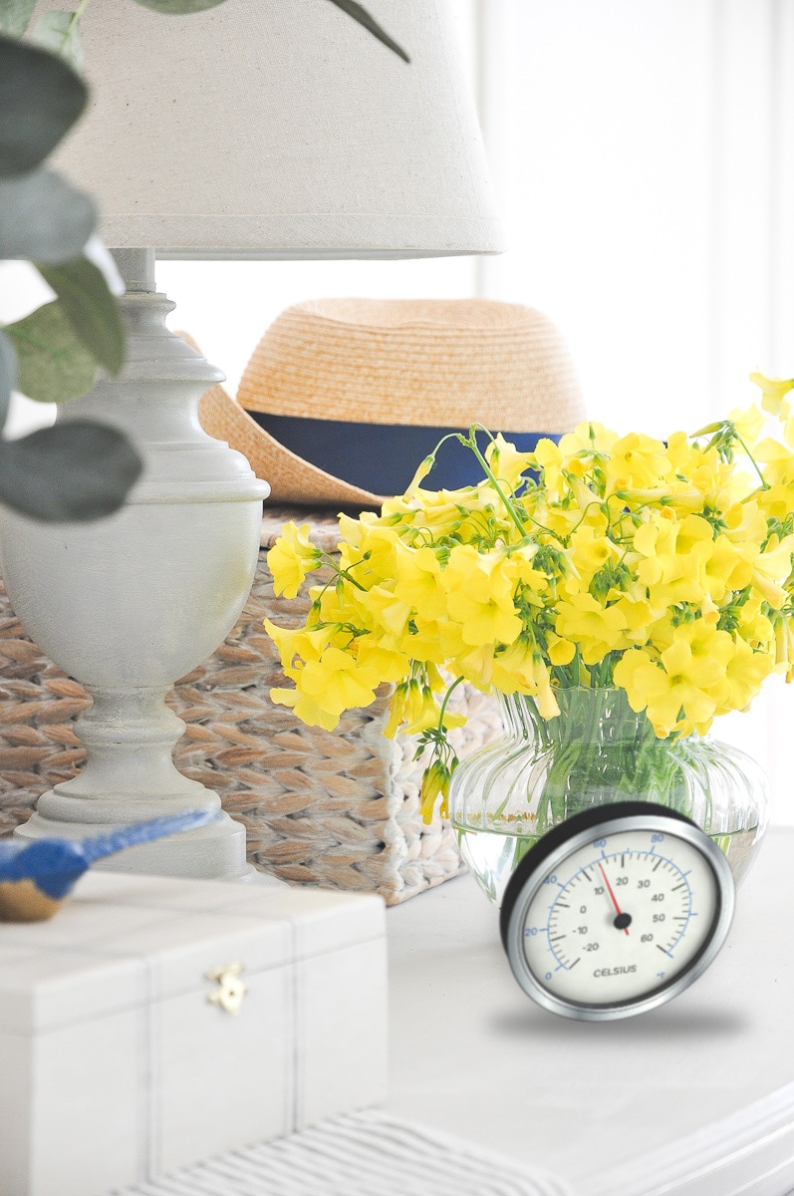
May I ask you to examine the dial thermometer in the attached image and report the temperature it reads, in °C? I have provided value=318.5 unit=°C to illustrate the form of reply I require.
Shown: value=14 unit=°C
